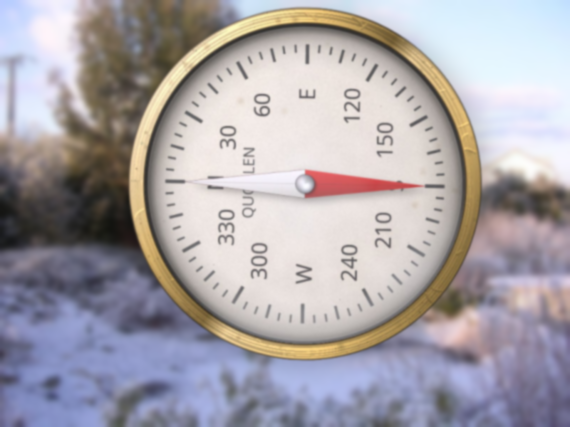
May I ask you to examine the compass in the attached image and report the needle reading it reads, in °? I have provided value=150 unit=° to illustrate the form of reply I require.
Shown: value=180 unit=°
